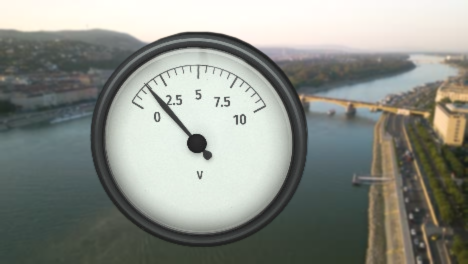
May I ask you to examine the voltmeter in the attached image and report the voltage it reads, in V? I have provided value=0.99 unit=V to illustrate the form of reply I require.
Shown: value=1.5 unit=V
